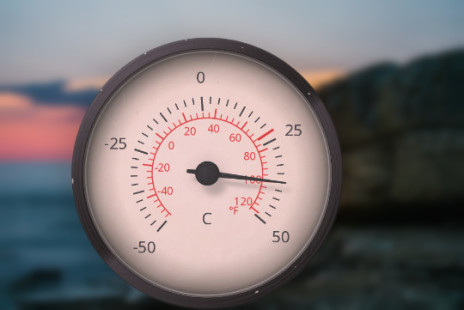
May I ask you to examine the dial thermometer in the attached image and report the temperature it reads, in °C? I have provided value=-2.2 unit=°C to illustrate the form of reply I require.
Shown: value=37.5 unit=°C
